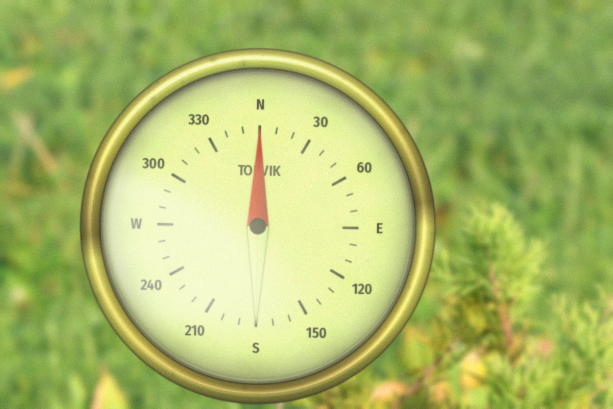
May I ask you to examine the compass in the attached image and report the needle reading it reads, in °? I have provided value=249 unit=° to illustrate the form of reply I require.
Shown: value=0 unit=°
